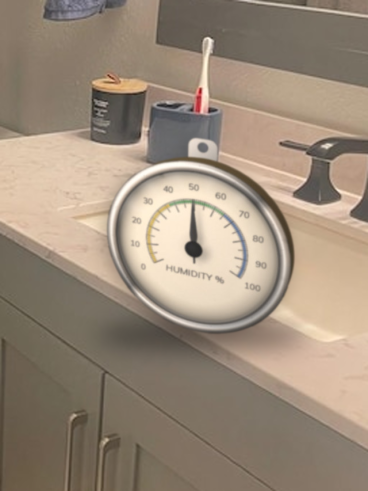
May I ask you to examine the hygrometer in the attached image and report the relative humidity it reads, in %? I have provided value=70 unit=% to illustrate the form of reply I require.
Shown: value=50 unit=%
